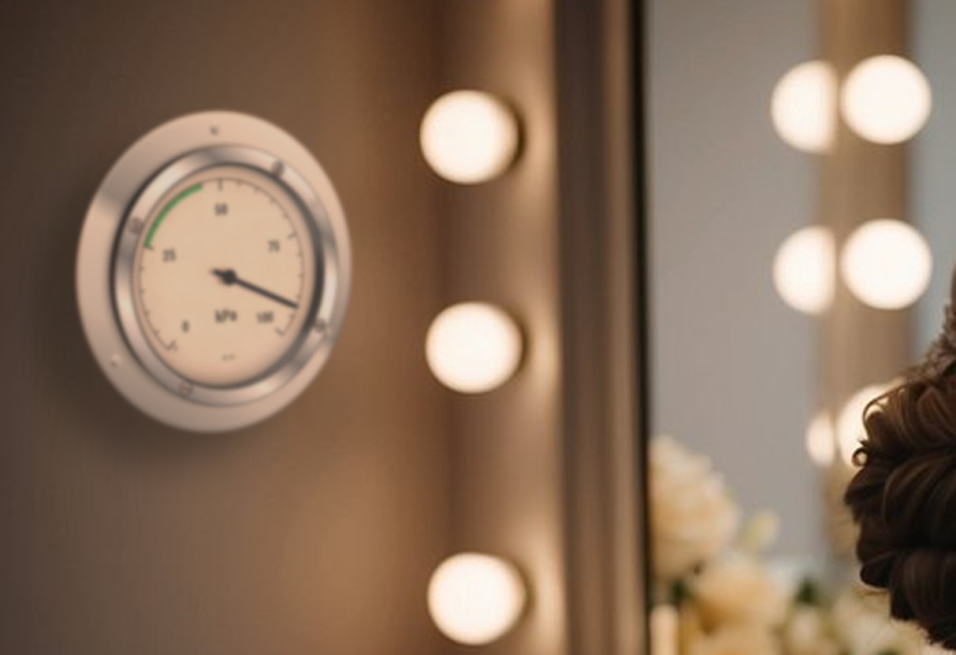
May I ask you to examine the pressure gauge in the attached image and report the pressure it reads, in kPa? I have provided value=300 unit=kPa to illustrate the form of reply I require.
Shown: value=92.5 unit=kPa
